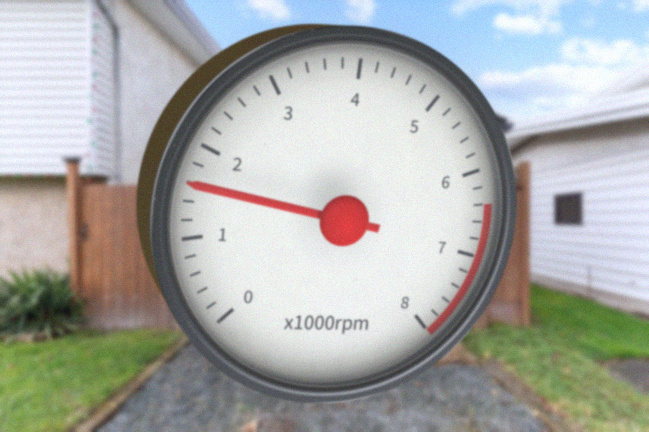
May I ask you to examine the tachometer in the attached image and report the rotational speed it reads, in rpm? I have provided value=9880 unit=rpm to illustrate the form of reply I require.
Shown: value=1600 unit=rpm
